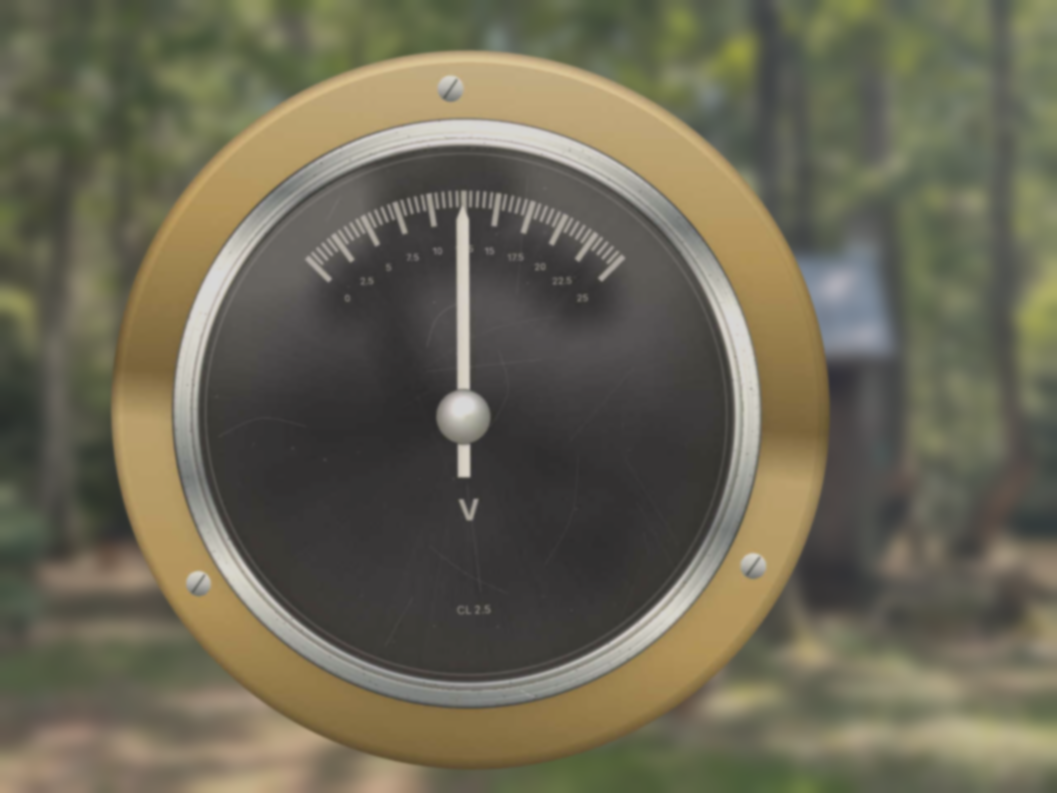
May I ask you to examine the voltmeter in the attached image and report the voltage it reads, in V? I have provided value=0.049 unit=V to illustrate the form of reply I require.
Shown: value=12.5 unit=V
